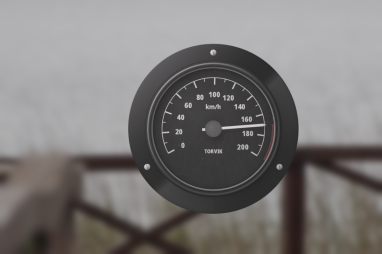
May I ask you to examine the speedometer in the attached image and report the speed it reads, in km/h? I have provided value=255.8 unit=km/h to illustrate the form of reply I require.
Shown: value=170 unit=km/h
